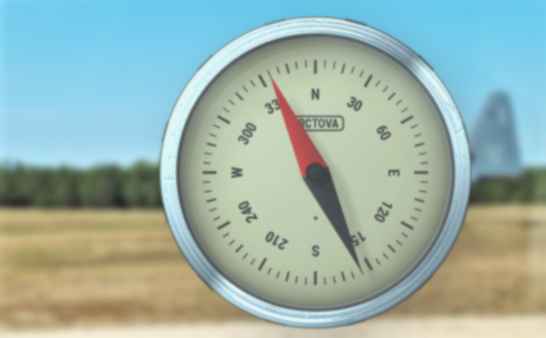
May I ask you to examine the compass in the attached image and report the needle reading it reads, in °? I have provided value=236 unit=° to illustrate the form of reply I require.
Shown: value=335 unit=°
